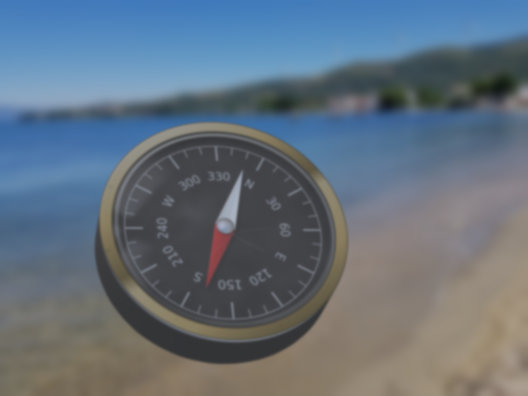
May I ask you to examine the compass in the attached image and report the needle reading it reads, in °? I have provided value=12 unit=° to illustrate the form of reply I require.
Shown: value=170 unit=°
